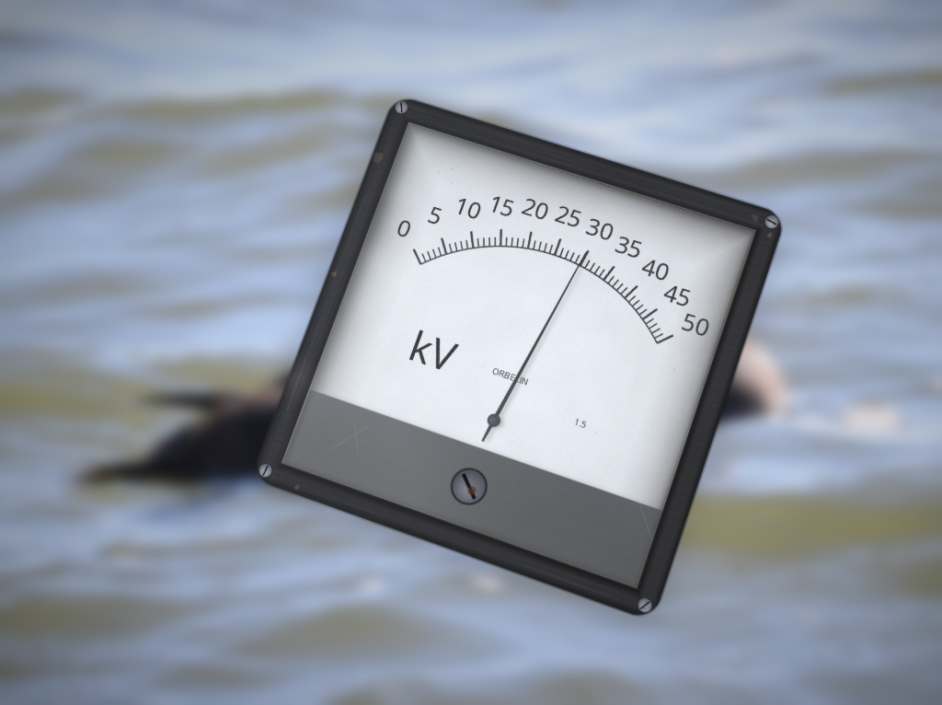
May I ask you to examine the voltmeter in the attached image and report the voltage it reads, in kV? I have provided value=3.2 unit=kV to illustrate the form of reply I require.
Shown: value=30 unit=kV
